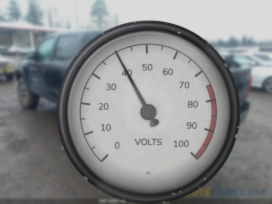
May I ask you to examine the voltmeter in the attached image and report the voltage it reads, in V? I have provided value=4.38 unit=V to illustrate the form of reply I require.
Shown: value=40 unit=V
